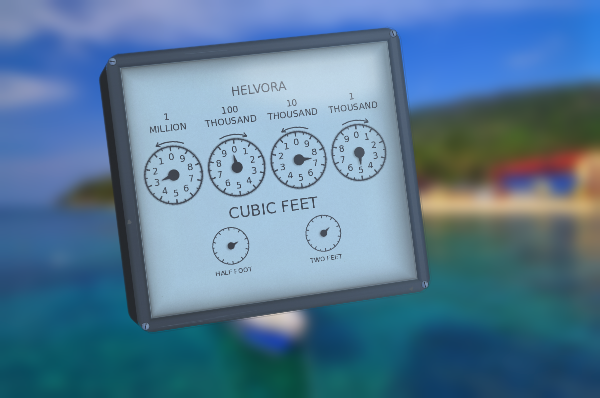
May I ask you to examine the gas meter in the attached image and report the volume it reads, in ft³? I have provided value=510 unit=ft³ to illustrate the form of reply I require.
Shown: value=297500 unit=ft³
